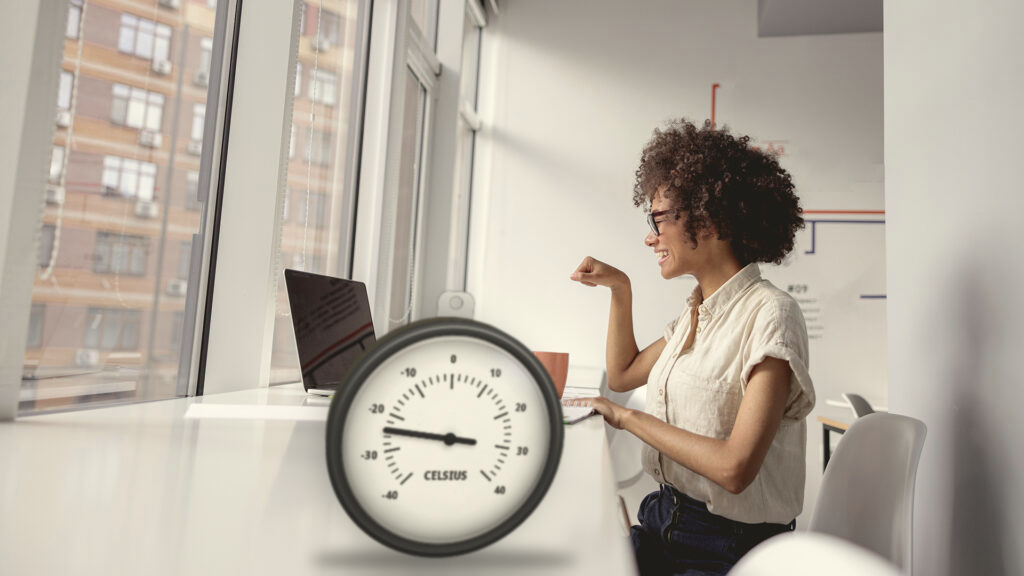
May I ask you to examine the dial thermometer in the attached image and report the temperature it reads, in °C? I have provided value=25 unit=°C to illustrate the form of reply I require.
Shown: value=-24 unit=°C
